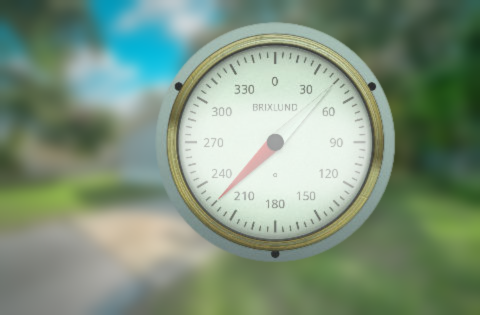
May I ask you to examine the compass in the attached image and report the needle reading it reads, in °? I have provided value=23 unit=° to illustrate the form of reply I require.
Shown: value=225 unit=°
